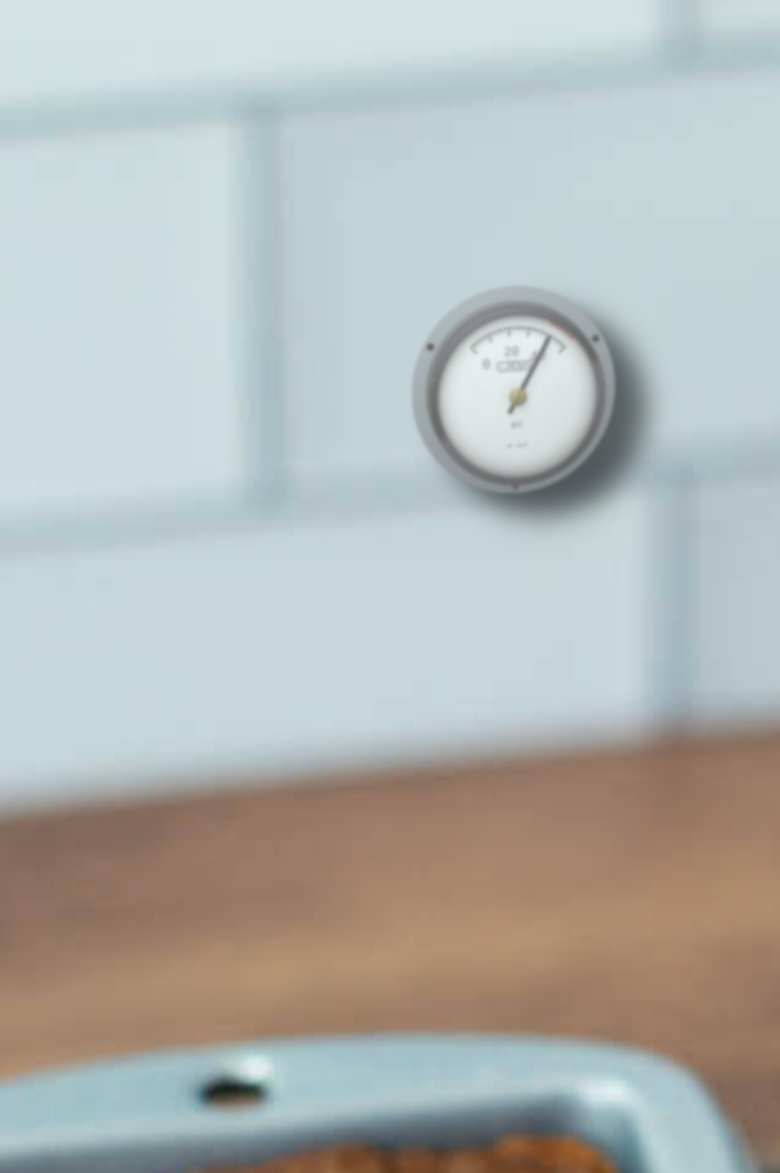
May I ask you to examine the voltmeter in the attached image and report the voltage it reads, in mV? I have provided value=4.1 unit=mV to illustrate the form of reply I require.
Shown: value=40 unit=mV
